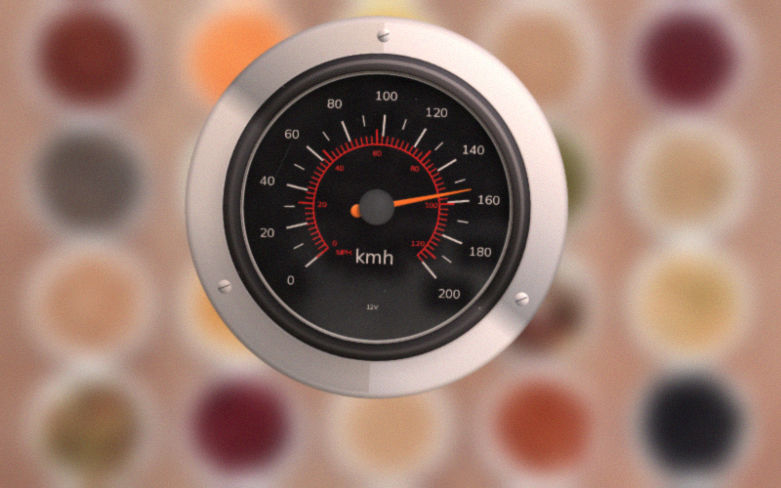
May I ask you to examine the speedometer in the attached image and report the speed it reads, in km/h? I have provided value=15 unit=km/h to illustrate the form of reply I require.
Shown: value=155 unit=km/h
